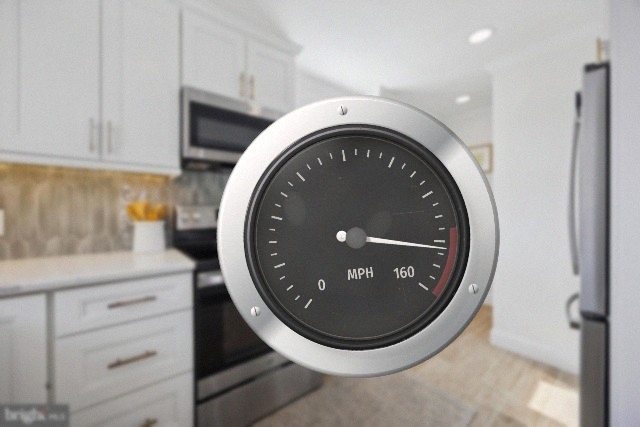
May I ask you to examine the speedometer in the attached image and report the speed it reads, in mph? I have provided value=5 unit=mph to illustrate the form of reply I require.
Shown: value=142.5 unit=mph
